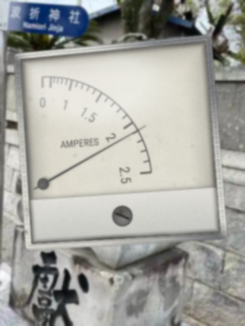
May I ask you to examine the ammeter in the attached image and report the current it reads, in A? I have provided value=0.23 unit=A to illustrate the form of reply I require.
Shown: value=2.1 unit=A
